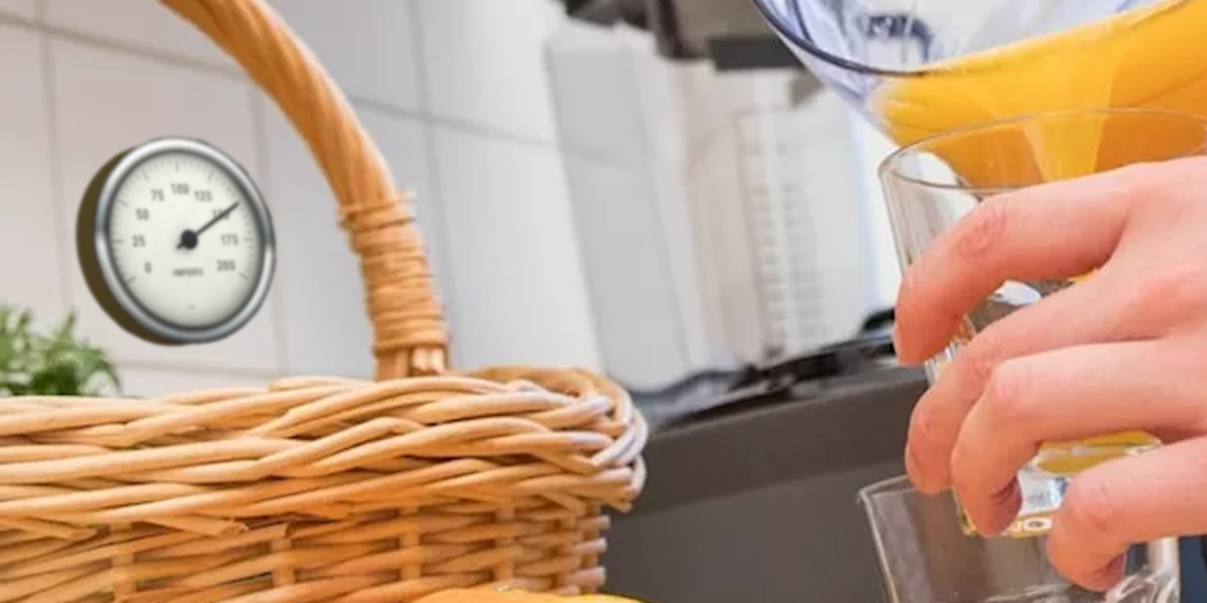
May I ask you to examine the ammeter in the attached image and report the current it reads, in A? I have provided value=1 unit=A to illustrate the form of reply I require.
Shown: value=150 unit=A
